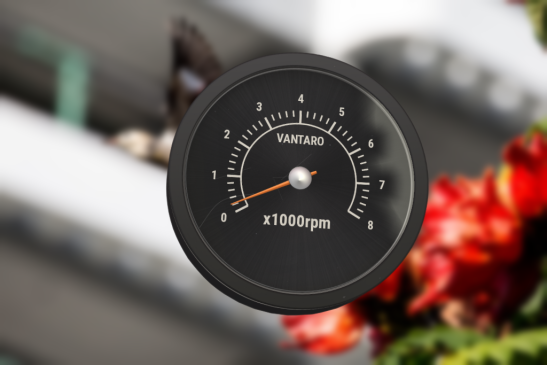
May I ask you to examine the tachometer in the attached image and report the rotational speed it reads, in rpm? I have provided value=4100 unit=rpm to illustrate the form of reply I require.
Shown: value=200 unit=rpm
